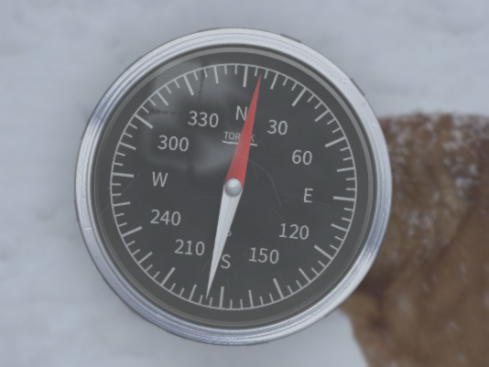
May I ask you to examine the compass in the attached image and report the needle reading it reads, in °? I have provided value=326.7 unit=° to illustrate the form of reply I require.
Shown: value=7.5 unit=°
